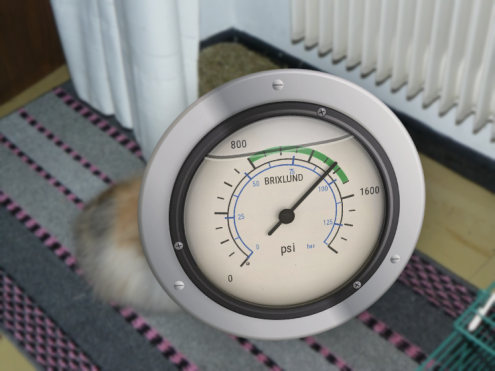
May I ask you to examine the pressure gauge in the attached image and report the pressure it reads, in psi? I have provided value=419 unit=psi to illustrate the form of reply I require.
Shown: value=1350 unit=psi
